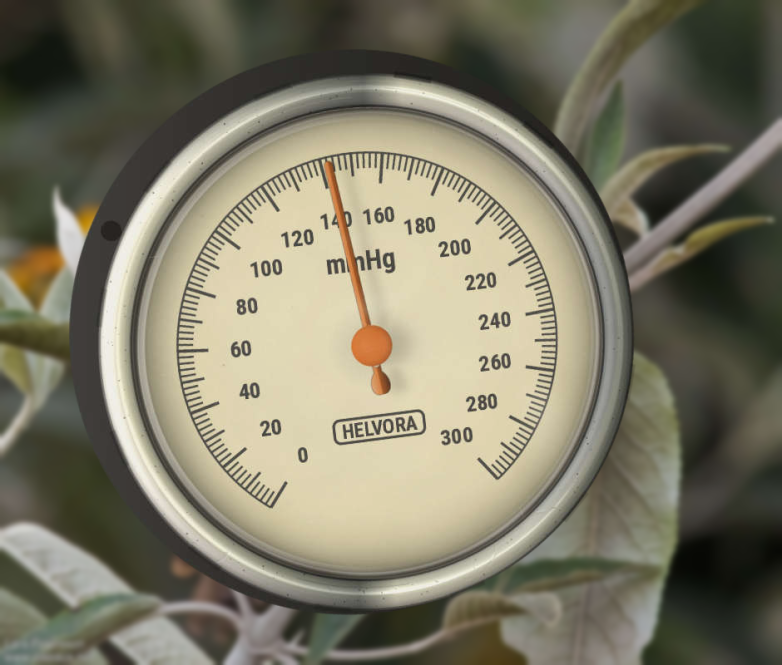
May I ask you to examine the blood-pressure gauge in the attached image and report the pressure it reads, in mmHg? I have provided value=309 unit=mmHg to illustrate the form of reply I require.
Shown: value=142 unit=mmHg
